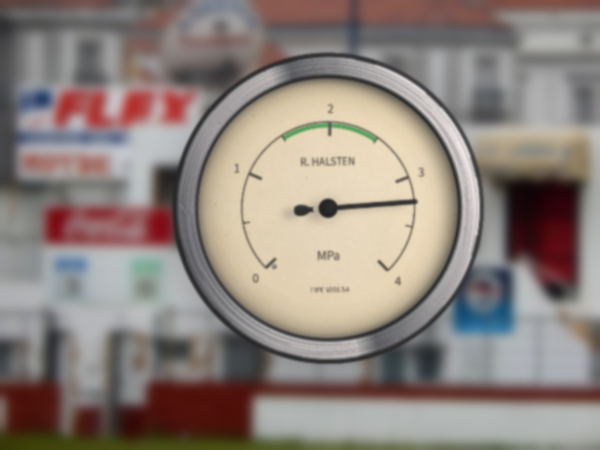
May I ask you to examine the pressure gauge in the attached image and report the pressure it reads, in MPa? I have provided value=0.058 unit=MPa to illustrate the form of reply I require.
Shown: value=3.25 unit=MPa
